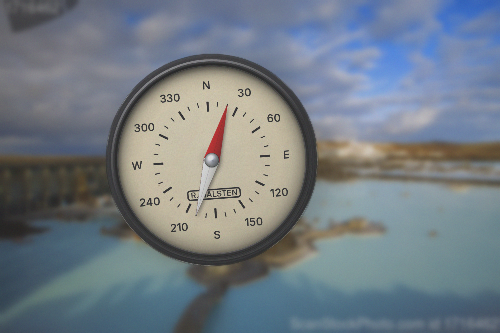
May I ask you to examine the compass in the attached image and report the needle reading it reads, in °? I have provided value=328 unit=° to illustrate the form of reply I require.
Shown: value=20 unit=°
